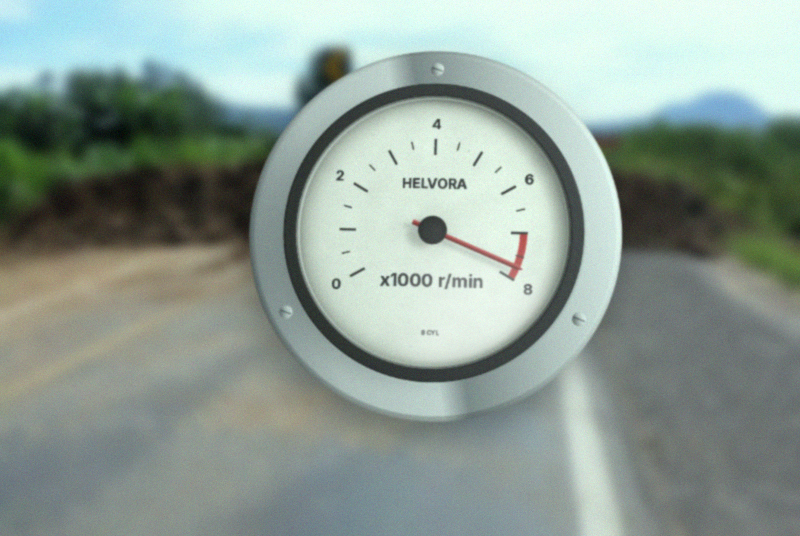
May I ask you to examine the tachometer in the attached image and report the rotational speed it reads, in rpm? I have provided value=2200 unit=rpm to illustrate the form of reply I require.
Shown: value=7750 unit=rpm
